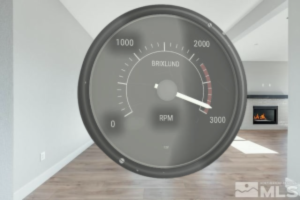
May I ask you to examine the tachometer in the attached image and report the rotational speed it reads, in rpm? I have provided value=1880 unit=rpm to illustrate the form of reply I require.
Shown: value=2900 unit=rpm
